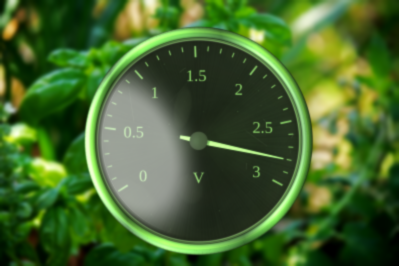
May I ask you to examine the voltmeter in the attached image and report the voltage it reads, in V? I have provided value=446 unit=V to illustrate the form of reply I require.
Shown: value=2.8 unit=V
